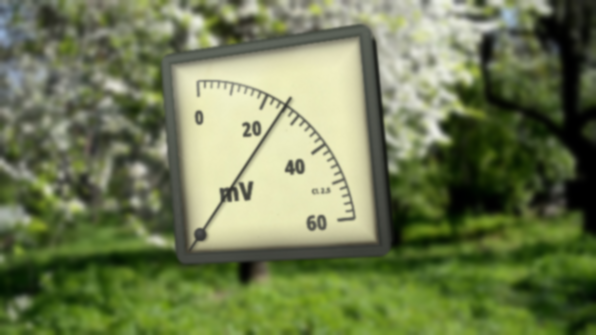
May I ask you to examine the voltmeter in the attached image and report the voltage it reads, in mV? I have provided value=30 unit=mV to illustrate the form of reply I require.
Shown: value=26 unit=mV
